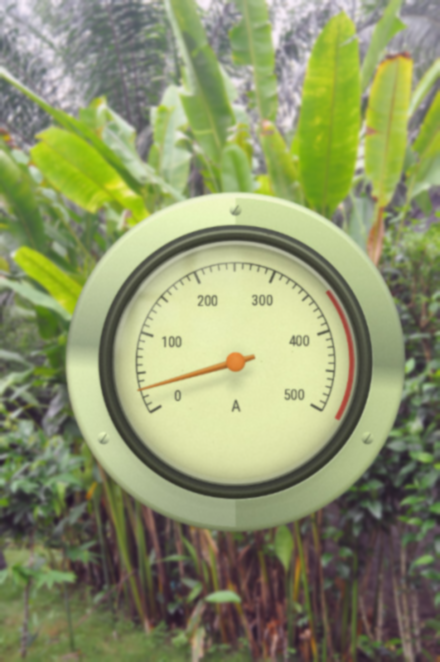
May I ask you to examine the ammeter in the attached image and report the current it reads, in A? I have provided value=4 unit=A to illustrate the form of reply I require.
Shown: value=30 unit=A
